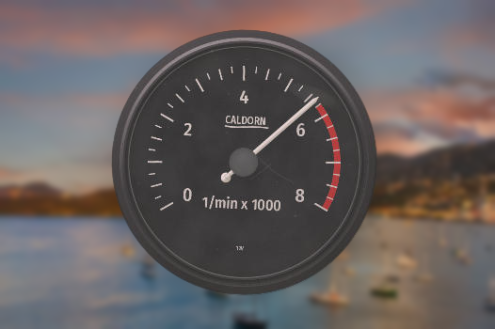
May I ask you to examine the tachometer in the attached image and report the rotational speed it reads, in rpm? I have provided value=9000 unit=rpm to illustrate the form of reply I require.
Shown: value=5625 unit=rpm
